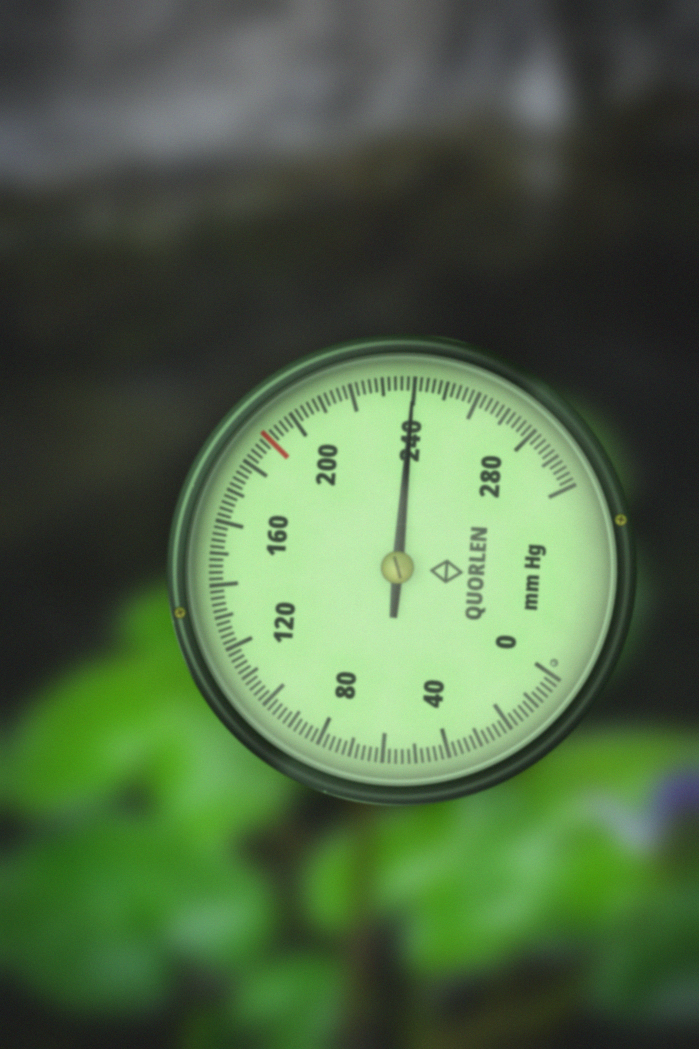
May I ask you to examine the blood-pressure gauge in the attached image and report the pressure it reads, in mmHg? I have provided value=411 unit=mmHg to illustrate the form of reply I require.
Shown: value=240 unit=mmHg
